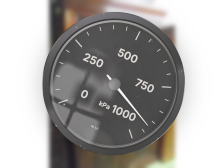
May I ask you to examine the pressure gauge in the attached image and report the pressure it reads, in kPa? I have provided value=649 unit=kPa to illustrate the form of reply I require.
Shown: value=925 unit=kPa
